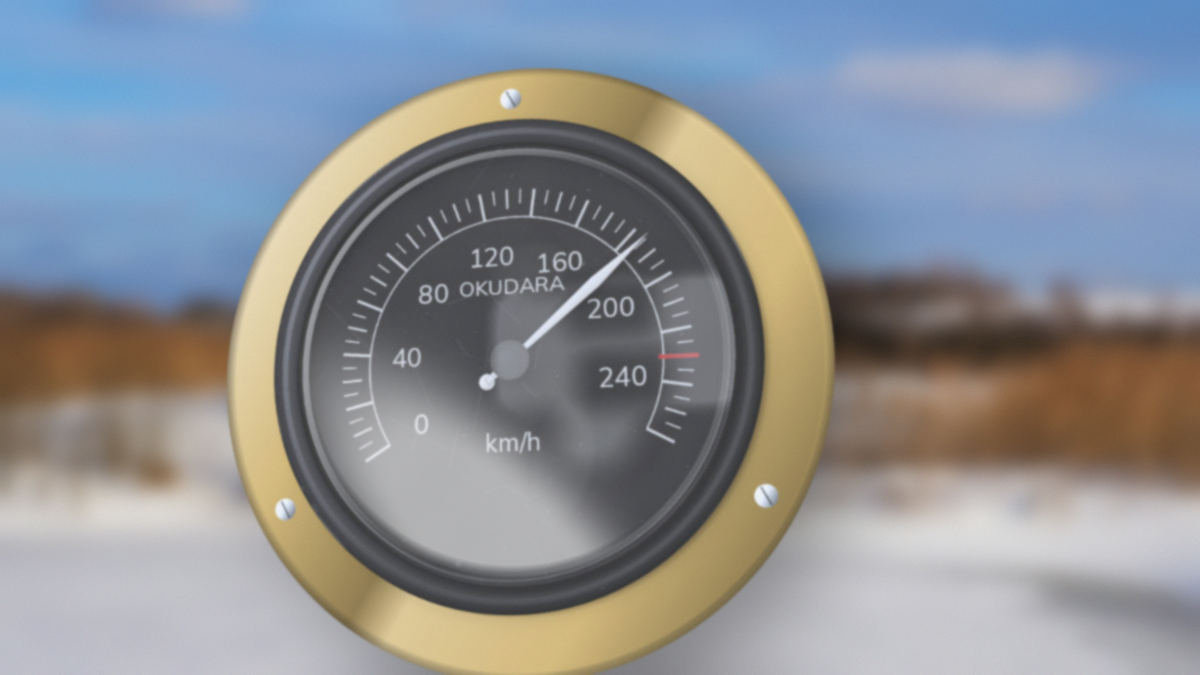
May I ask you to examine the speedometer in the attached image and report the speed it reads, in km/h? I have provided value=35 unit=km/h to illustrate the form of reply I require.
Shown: value=185 unit=km/h
